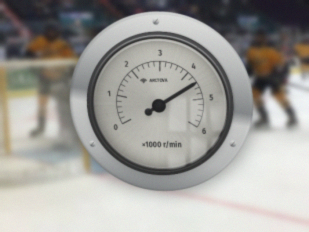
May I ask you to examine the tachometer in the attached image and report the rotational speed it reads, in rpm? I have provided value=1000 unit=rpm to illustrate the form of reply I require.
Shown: value=4400 unit=rpm
